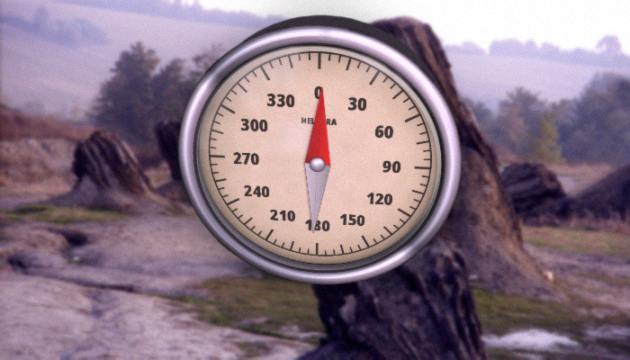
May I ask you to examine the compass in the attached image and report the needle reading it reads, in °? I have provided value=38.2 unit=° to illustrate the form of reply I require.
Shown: value=2.5 unit=°
